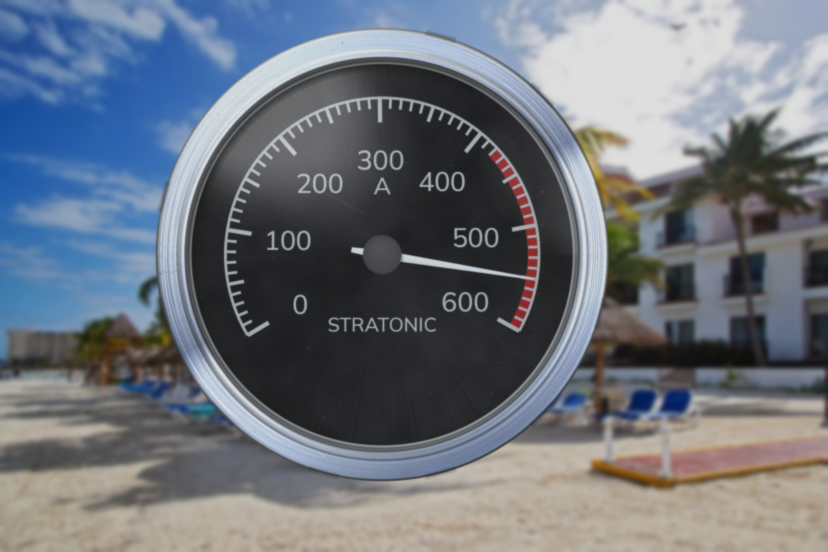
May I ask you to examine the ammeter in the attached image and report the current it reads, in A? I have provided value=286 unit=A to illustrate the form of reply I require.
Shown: value=550 unit=A
